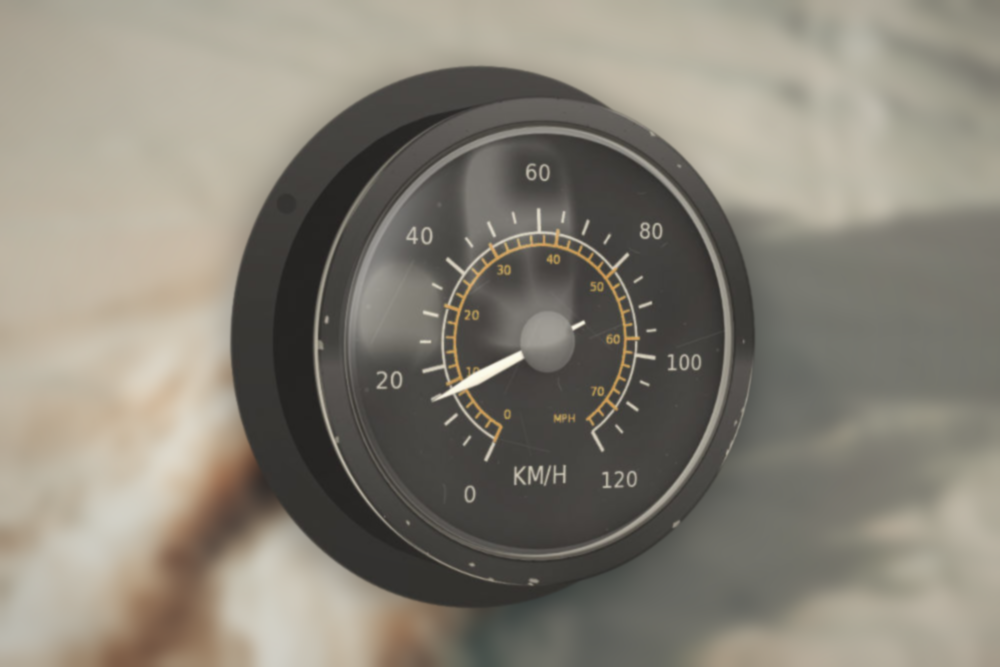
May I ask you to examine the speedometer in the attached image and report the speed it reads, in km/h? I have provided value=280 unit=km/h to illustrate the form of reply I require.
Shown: value=15 unit=km/h
